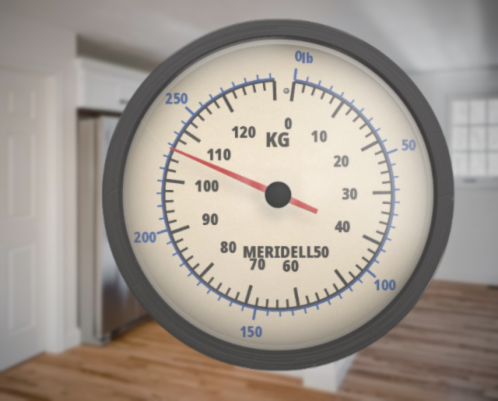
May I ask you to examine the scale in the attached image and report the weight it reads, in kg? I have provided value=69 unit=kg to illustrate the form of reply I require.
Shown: value=106 unit=kg
